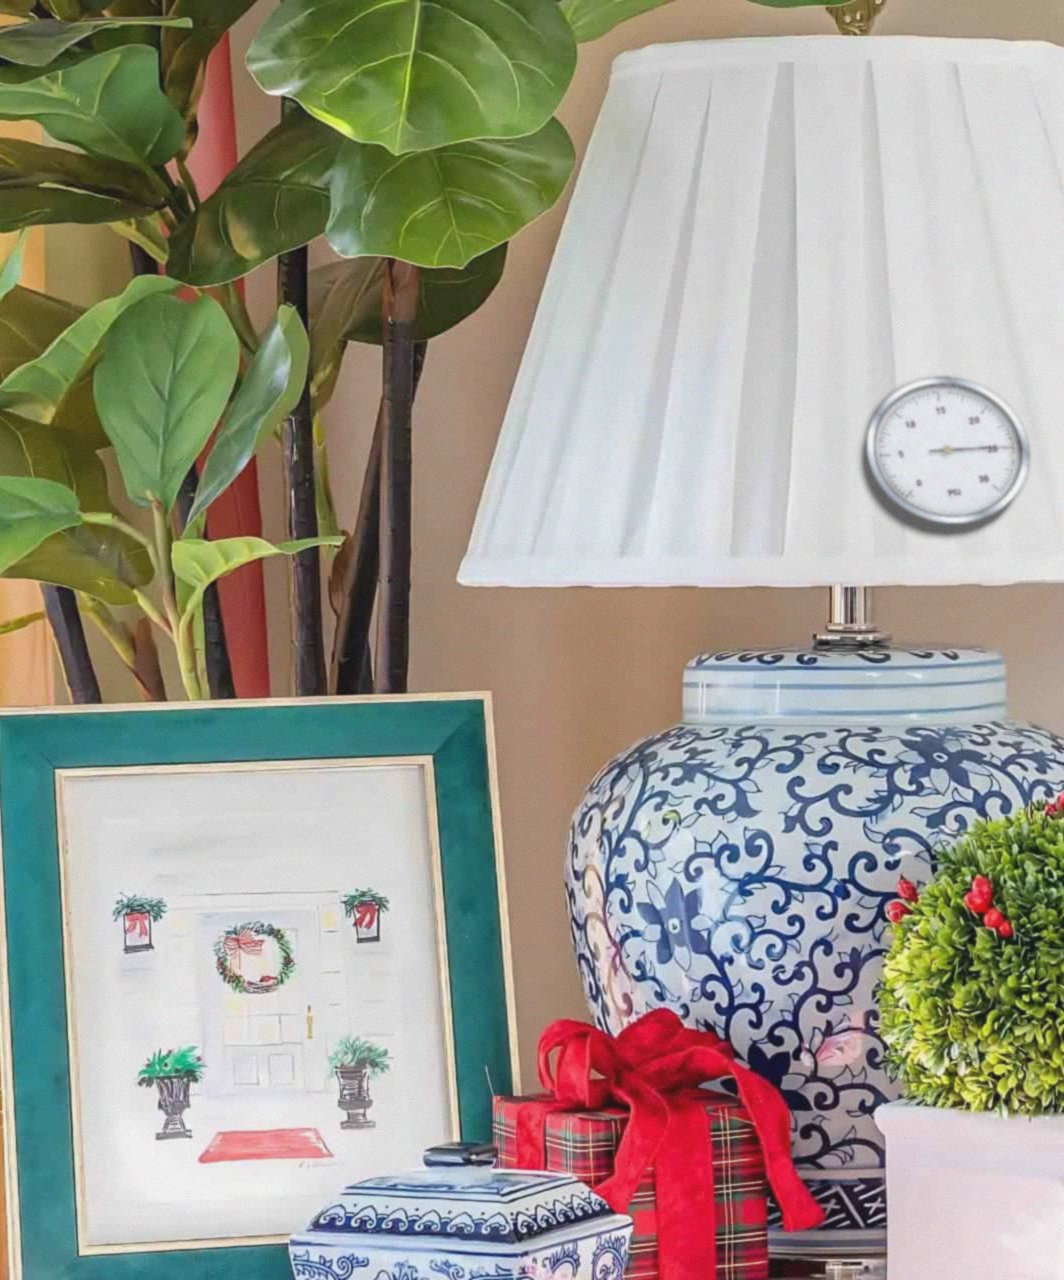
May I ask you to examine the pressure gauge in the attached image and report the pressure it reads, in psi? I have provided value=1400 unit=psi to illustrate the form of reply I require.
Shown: value=25 unit=psi
